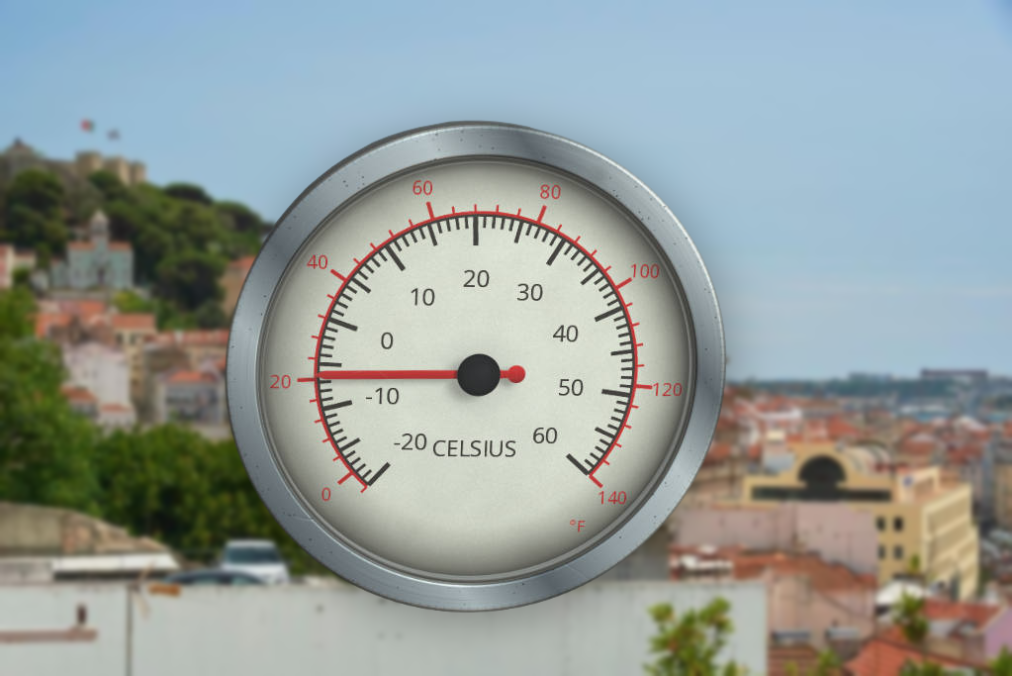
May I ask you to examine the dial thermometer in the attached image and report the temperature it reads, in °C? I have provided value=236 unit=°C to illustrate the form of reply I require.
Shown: value=-6 unit=°C
